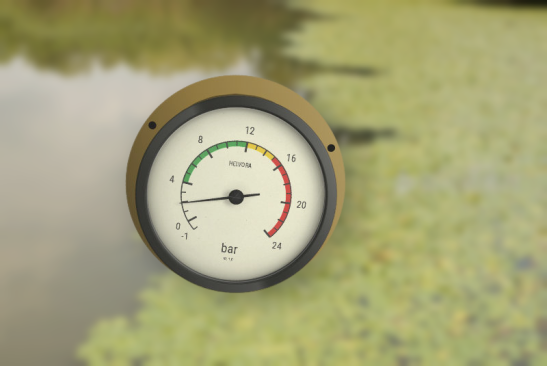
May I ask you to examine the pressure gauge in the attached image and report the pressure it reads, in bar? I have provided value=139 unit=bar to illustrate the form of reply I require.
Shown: value=2 unit=bar
